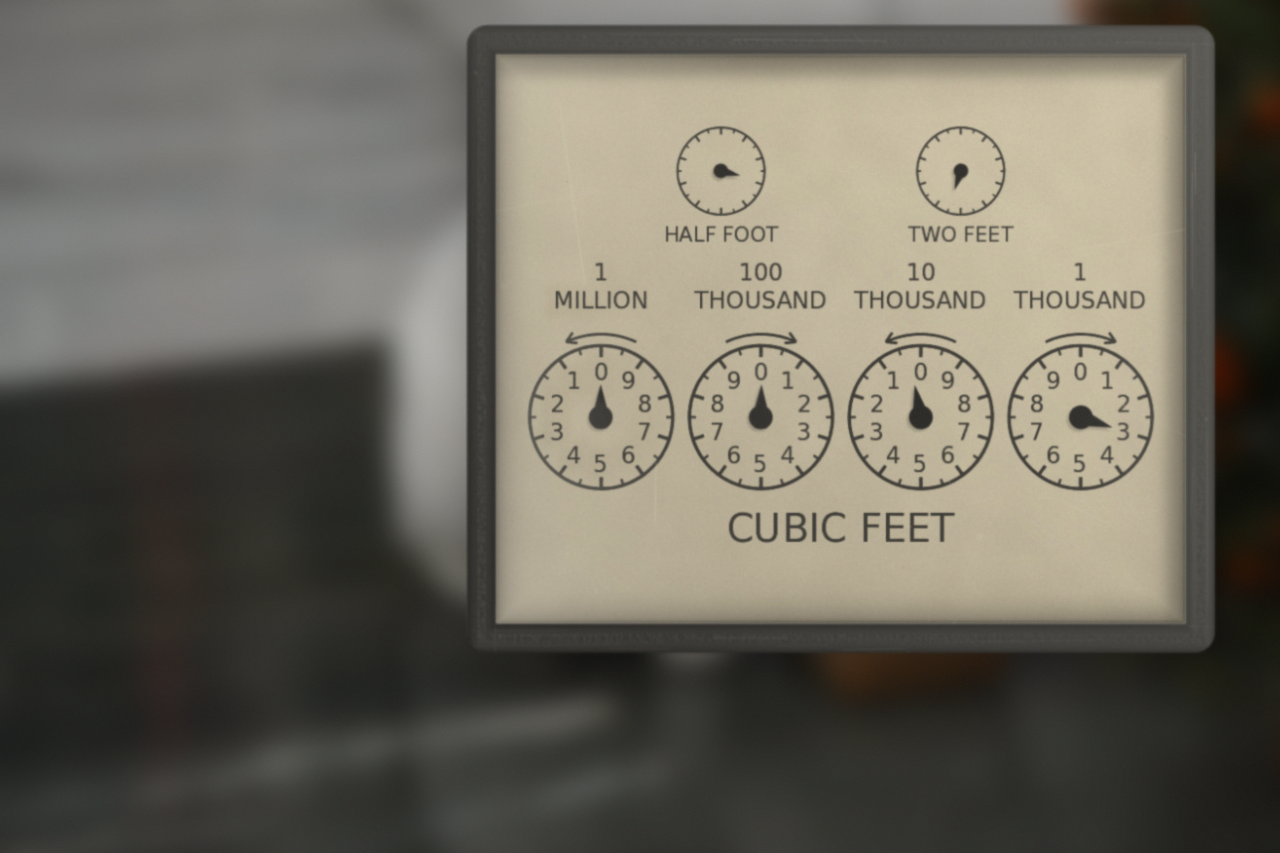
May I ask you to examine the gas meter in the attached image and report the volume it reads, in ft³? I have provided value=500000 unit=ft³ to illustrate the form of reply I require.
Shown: value=300 unit=ft³
